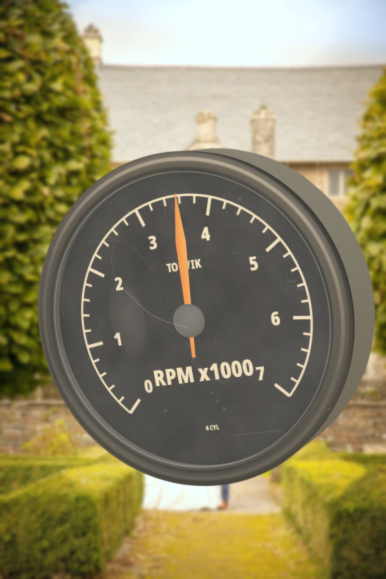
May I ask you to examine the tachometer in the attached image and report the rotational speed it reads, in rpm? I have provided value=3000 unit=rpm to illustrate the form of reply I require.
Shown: value=3600 unit=rpm
